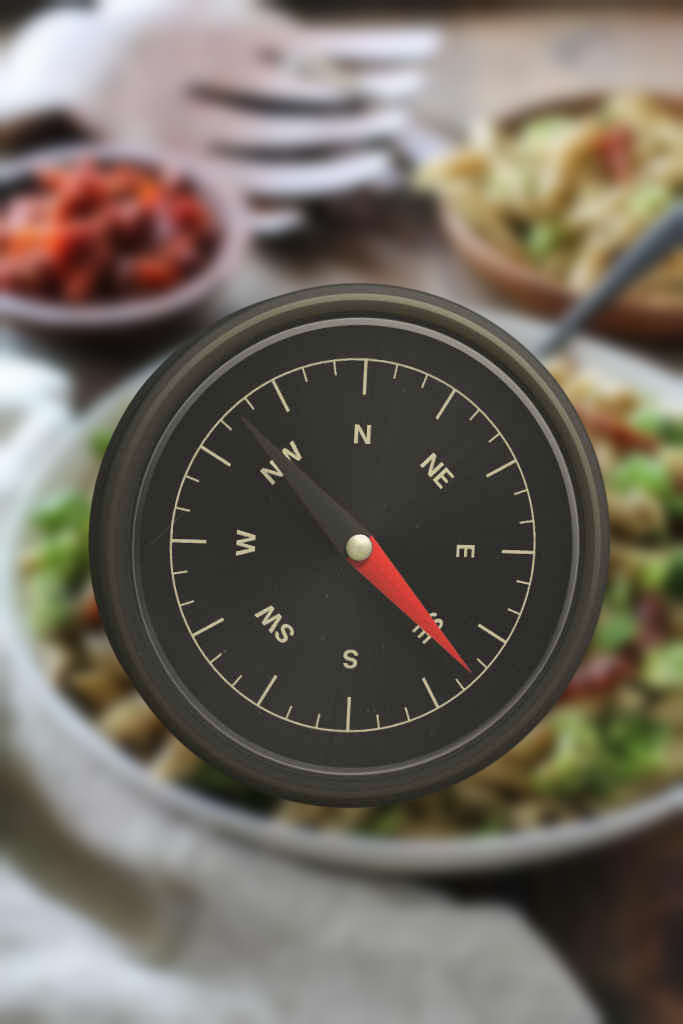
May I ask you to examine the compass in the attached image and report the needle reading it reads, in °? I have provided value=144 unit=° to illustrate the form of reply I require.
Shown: value=135 unit=°
